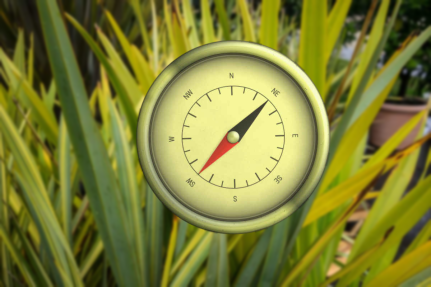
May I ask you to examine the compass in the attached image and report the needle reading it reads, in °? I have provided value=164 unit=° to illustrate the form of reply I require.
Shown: value=225 unit=°
